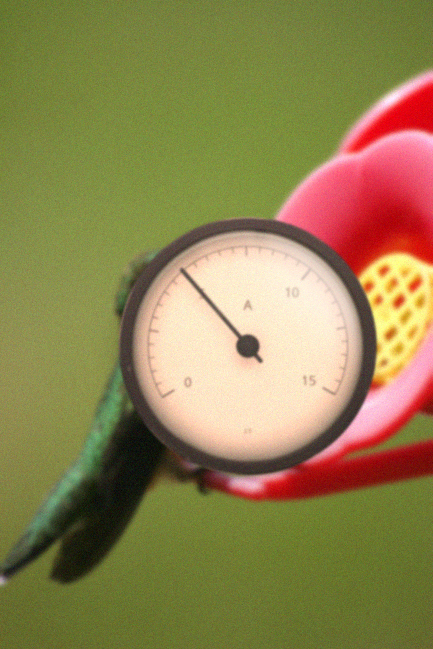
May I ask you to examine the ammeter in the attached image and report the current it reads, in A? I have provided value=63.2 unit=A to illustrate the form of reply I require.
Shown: value=5 unit=A
